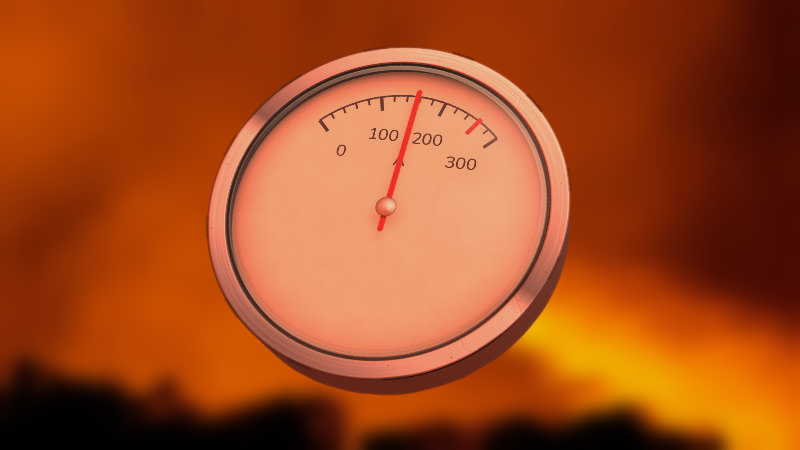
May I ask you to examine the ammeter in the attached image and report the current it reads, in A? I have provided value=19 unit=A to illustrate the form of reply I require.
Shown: value=160 unit=A
